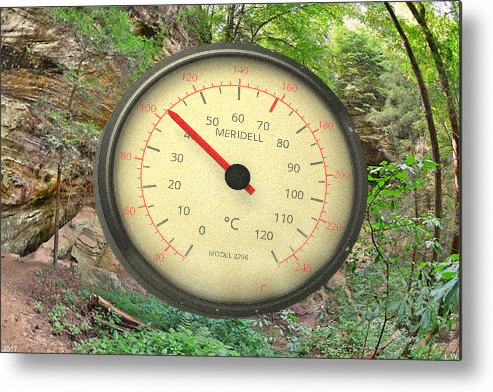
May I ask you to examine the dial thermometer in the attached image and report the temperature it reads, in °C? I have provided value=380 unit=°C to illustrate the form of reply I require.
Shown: value=40 unit=°C
